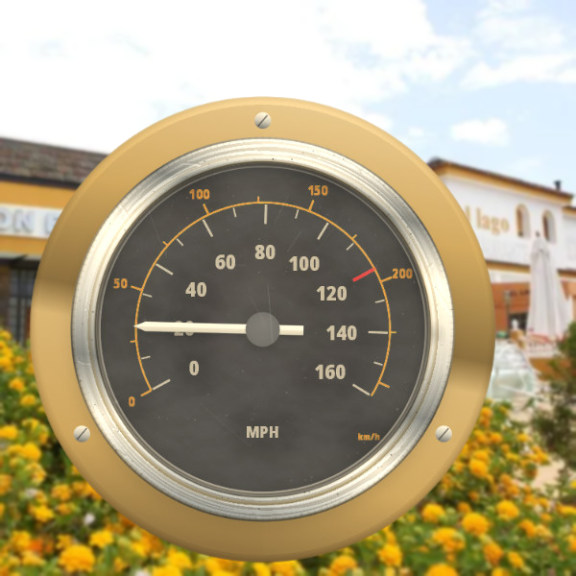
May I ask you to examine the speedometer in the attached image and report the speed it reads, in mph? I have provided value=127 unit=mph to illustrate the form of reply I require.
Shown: value=20 unit=mph
